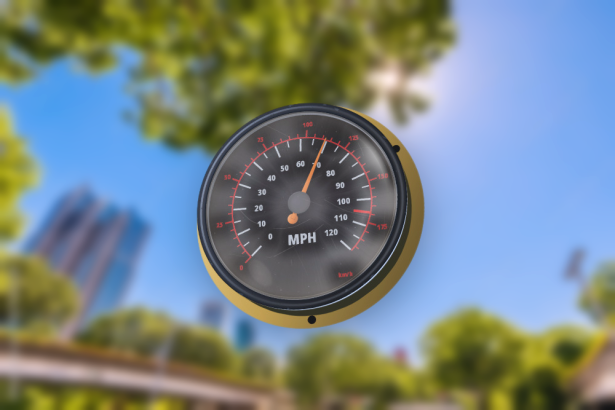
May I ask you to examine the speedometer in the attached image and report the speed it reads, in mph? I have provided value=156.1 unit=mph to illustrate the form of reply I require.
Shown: value=70 unit=mph
